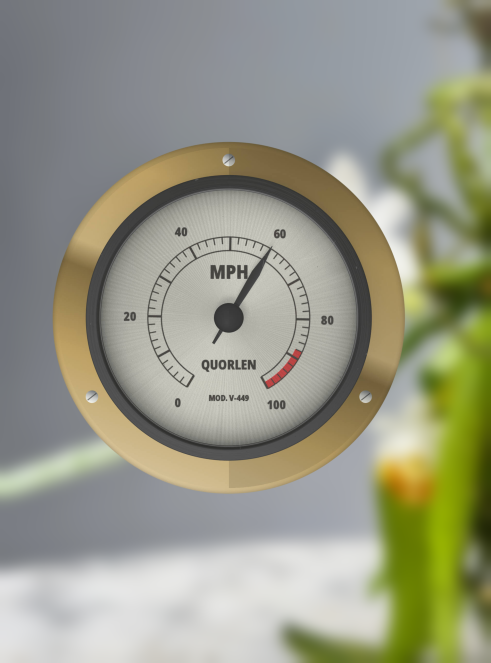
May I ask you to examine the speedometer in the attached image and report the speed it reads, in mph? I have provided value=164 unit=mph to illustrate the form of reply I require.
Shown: value=60 unit=mph
